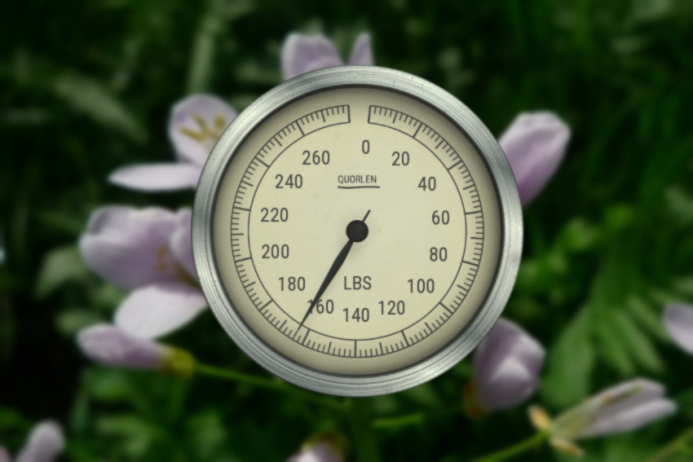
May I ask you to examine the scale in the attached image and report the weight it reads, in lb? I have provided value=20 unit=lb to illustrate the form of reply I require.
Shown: value=164 unit=lb
